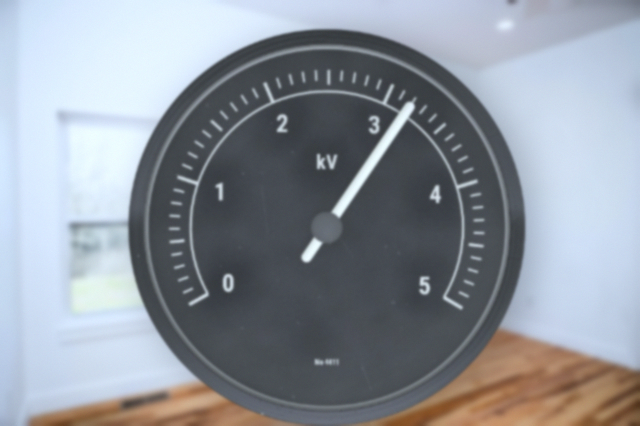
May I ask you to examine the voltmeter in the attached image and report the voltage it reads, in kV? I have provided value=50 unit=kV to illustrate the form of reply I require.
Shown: value=3.2 unit=kV
